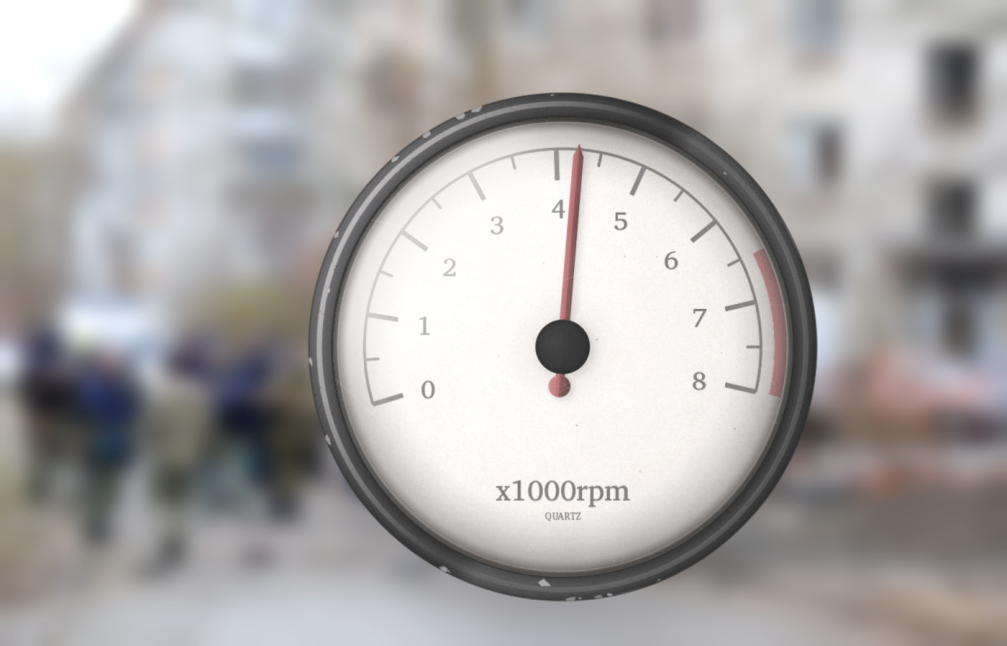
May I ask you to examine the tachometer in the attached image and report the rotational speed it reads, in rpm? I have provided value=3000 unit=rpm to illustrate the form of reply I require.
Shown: value=4250 unit=rpm
